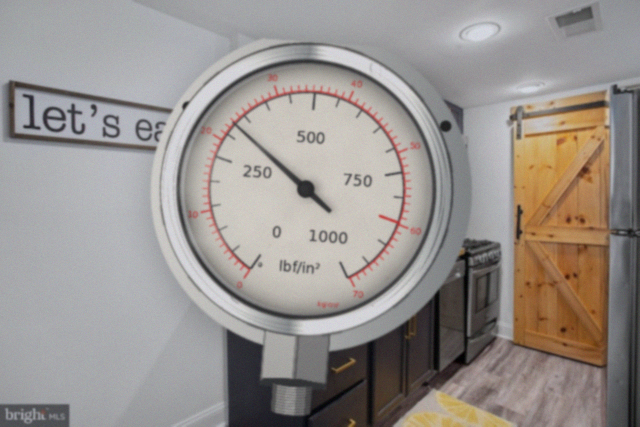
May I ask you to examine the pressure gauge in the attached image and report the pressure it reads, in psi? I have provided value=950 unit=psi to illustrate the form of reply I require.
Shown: value=325 unit=psi
